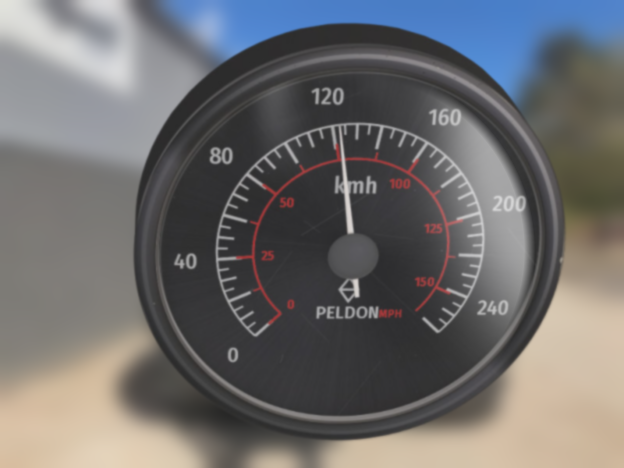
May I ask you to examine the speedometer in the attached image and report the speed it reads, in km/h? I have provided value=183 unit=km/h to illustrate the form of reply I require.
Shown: value=122.5 unit=km/h
